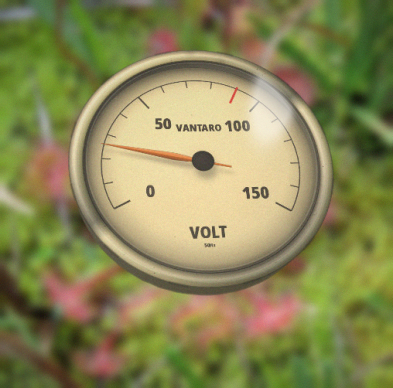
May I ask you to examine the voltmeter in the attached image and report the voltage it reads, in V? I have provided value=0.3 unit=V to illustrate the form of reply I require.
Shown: value=25 unit=V
